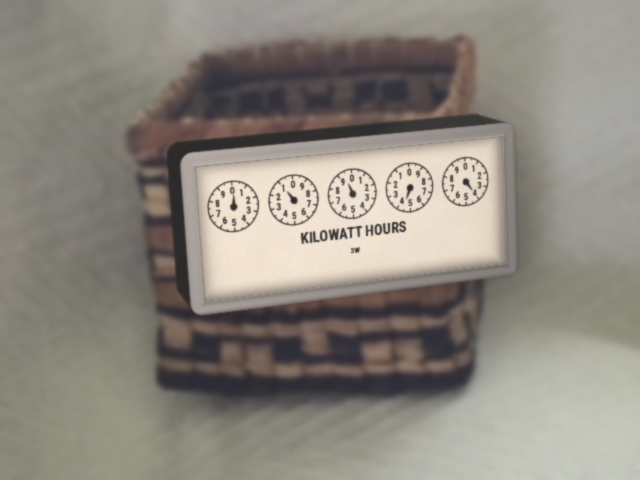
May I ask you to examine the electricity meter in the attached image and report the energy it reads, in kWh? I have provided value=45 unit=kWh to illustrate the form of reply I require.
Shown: value=944 unit=kWh
